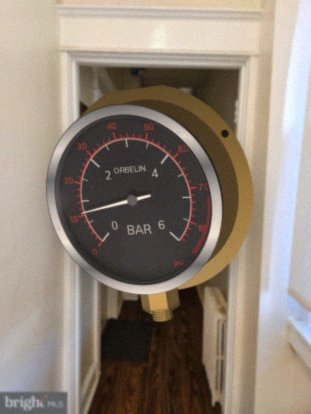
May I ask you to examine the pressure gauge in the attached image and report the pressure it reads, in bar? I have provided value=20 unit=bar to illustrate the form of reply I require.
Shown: value=0.75 unit=bar
